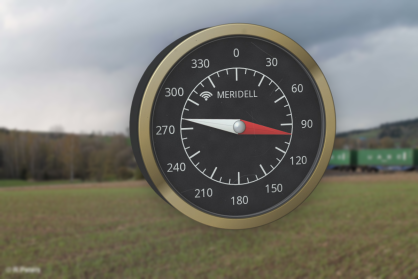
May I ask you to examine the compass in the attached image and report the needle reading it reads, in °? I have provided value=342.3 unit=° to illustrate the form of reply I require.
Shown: value=100 unit=°
